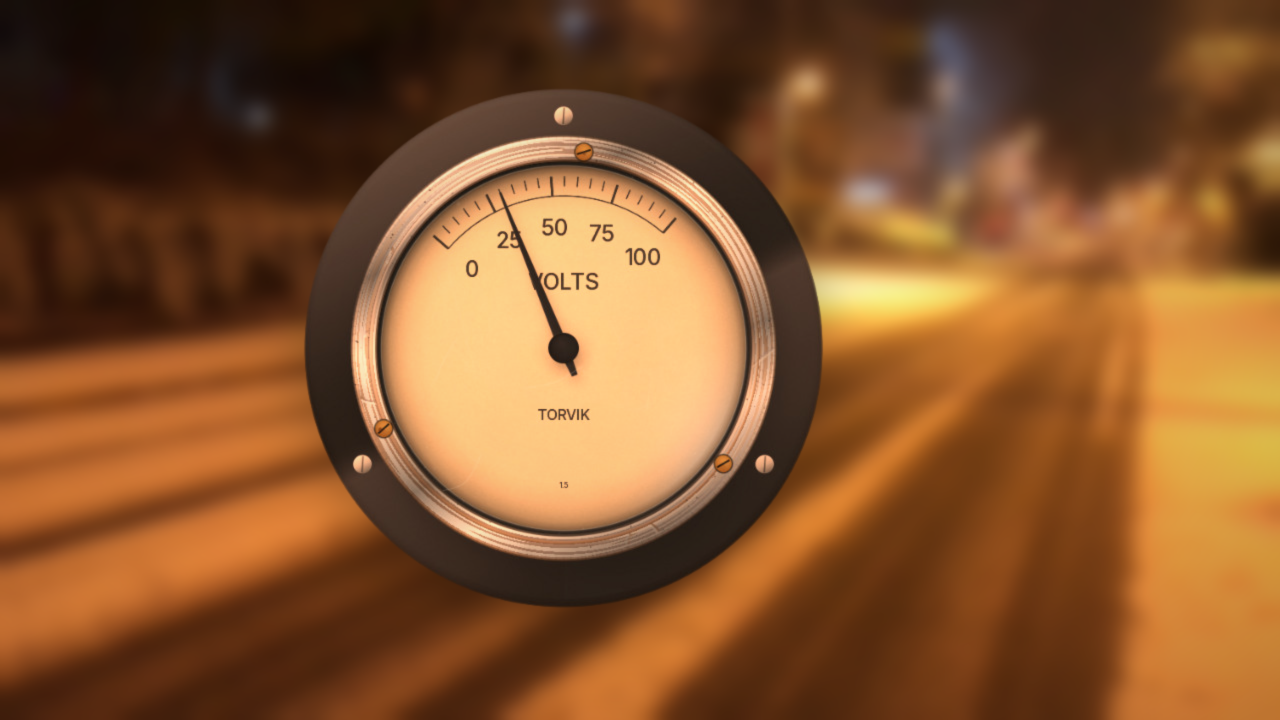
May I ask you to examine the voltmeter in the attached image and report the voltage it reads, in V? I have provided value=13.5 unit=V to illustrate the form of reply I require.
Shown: value=30 unit=V
